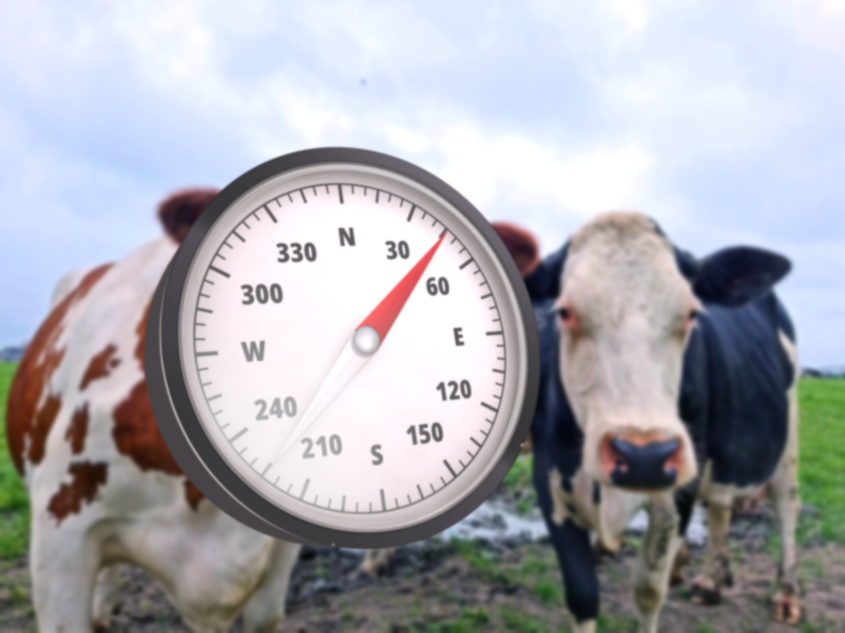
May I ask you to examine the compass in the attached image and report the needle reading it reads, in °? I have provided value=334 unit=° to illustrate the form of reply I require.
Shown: value=45 unit=°
